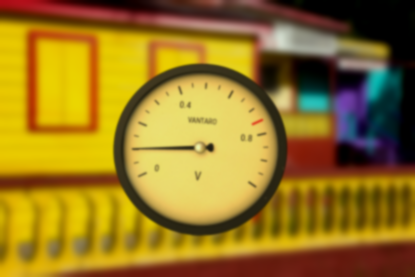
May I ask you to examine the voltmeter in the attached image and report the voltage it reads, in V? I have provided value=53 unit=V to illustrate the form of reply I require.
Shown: value=0.1 unit=V
